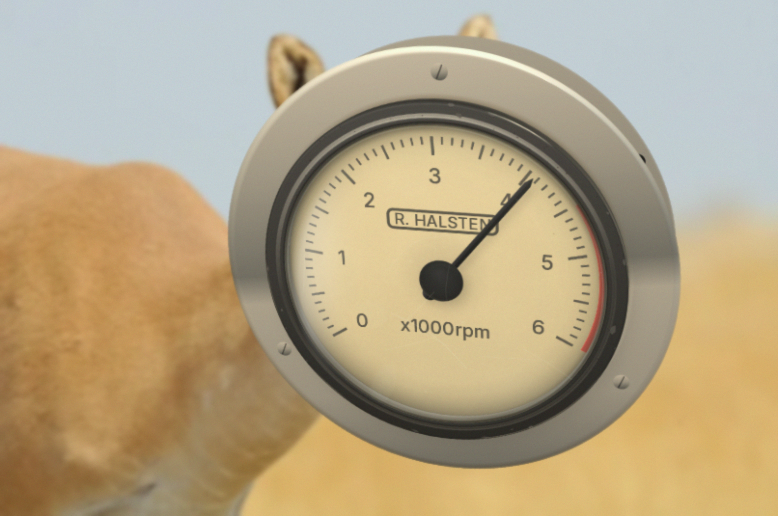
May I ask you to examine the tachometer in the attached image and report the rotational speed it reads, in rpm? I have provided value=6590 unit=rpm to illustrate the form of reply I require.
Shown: value=4050 unit=rpm
